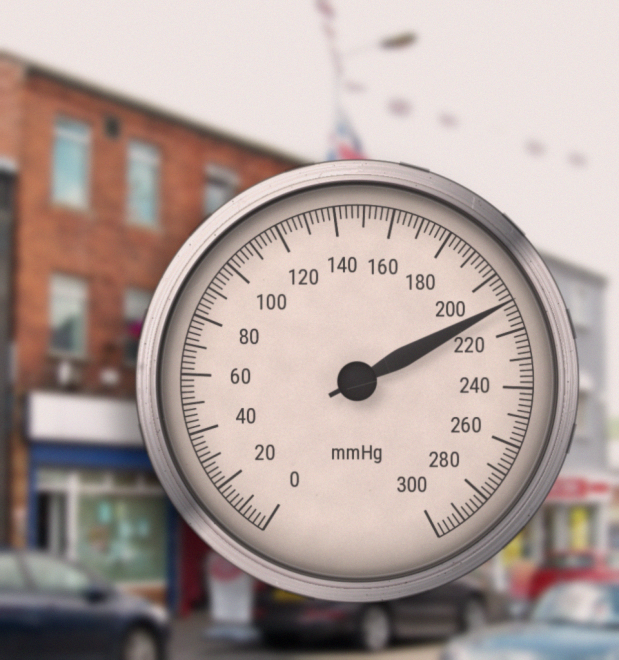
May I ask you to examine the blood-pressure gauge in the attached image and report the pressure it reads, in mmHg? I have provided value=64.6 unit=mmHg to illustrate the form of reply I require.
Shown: value=210 unit=mmHg
